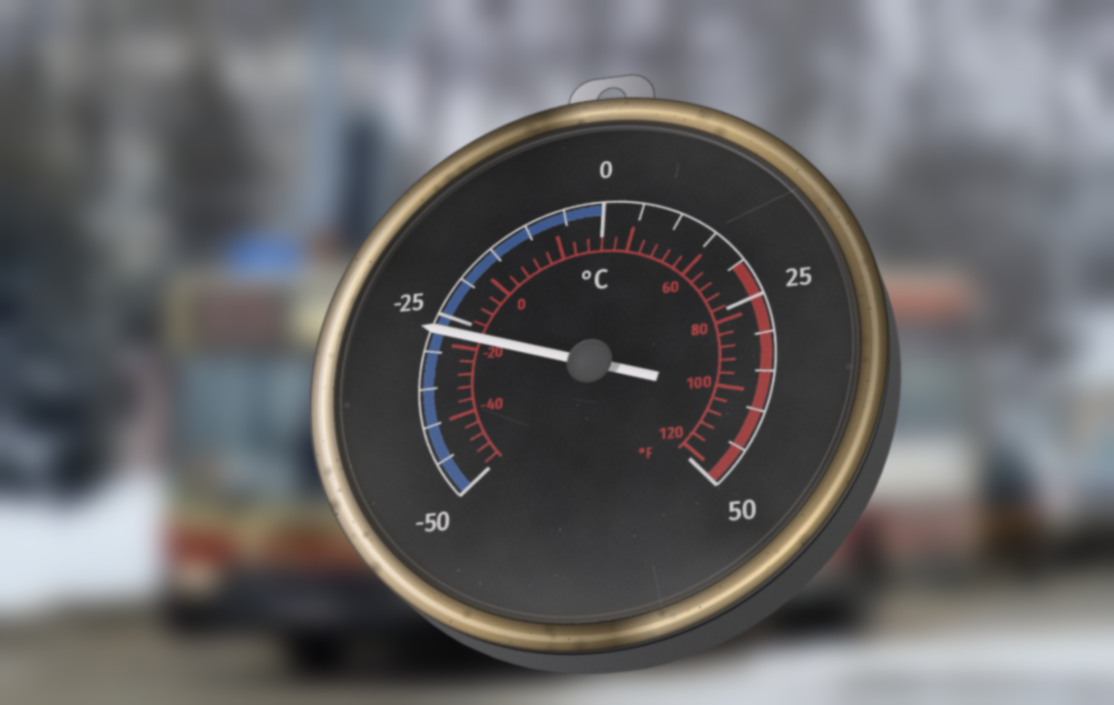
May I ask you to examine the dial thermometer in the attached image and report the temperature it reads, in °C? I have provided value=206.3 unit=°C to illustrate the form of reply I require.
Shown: value=-27.5 unit=°C
